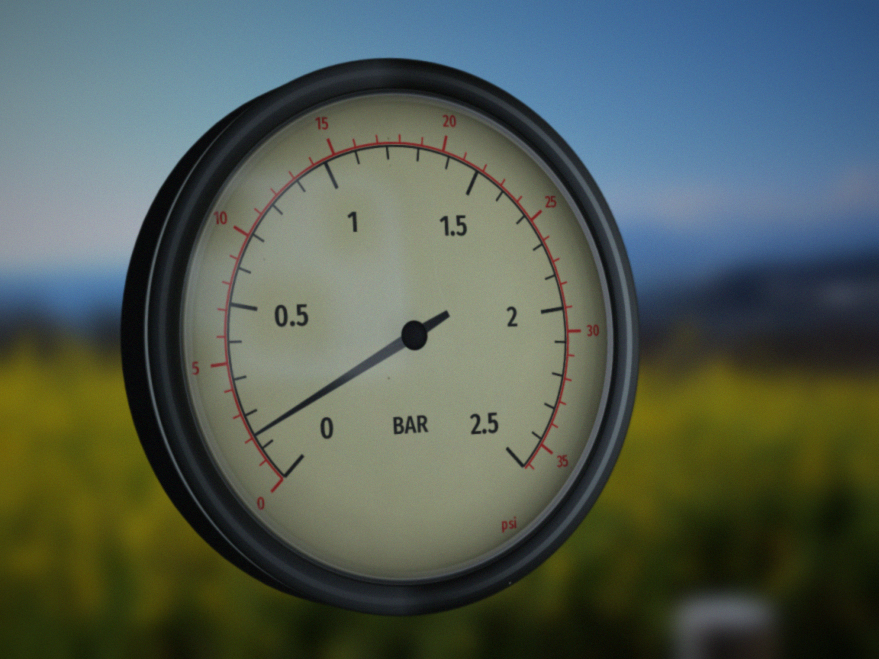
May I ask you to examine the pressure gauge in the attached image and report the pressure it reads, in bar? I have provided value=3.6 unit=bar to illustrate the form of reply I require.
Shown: value=0.15 unit=bar
